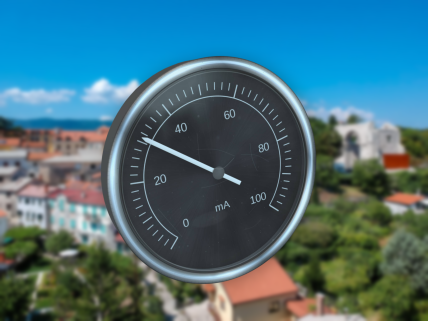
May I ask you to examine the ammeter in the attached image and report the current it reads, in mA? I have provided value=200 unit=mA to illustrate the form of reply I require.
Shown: value=31 unit=mA
